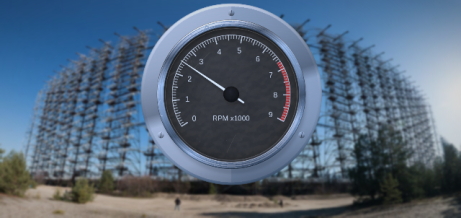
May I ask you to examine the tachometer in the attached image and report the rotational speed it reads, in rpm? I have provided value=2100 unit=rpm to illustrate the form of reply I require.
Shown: value=2500 unit=rpm
